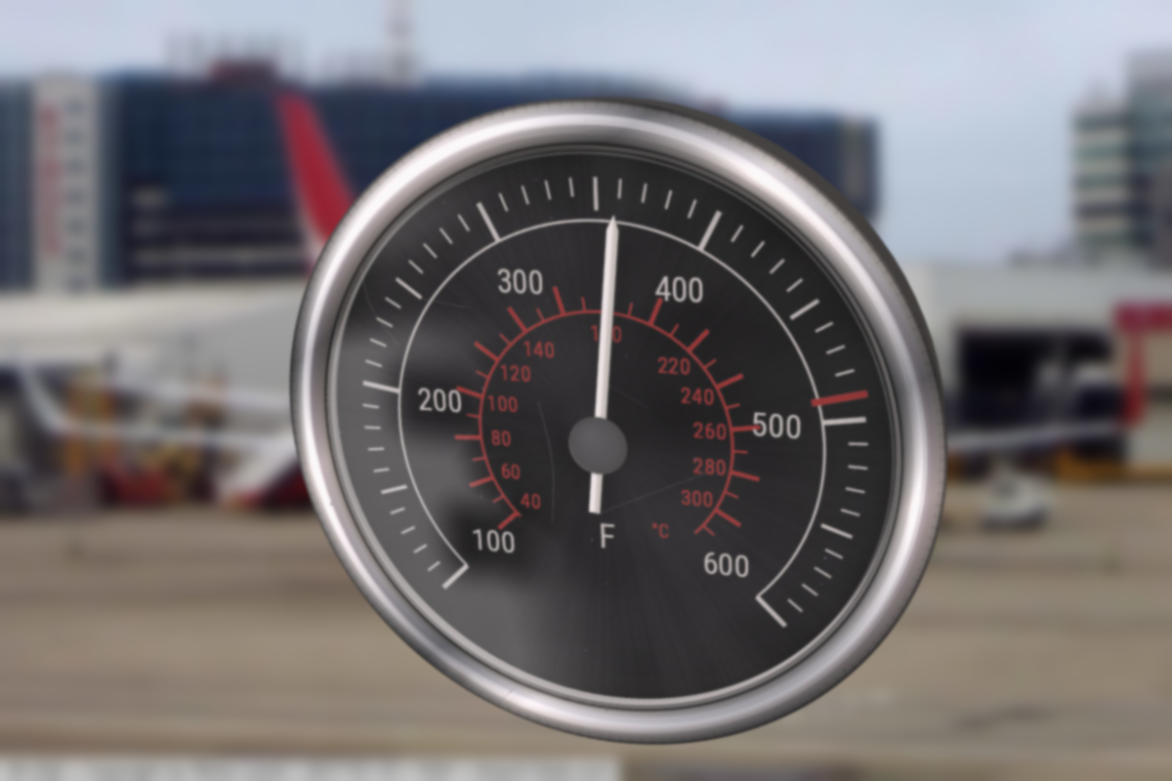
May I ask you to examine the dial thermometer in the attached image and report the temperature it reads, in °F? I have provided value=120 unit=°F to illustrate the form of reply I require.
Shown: value=360 unit=°F
